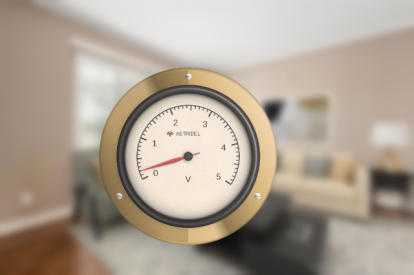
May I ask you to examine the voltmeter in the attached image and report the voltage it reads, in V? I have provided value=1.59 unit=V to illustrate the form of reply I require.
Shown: value=0.2 unit=V
